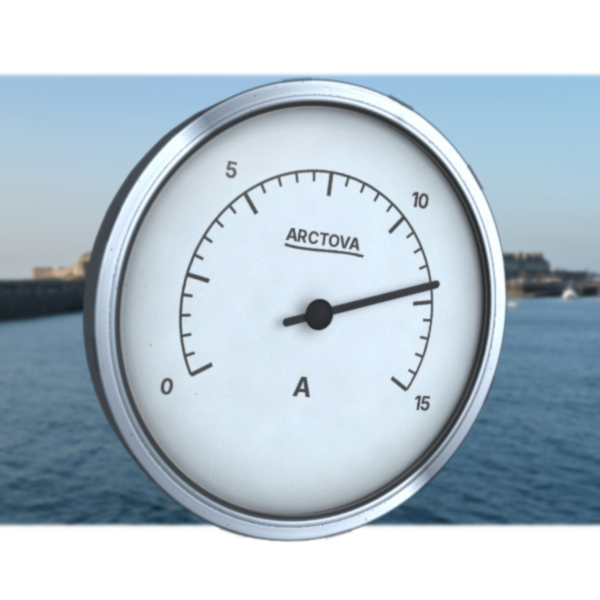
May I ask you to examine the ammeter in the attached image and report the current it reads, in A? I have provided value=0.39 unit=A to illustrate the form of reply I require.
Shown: value=12 unit=A
